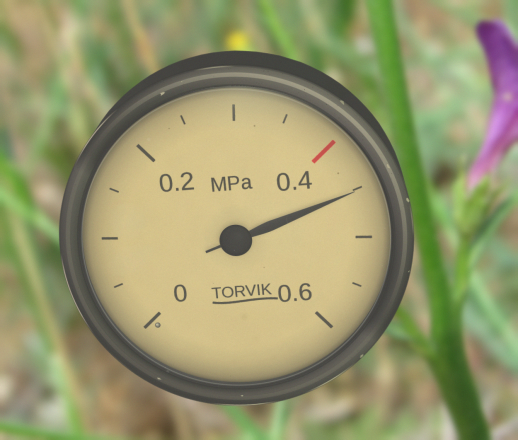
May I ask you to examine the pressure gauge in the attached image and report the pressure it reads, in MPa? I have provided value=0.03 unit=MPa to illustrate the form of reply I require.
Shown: value=0.45 unit=MPa
